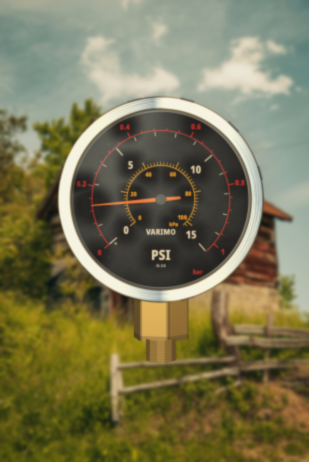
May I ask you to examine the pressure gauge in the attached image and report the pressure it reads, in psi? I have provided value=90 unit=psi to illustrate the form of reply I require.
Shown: value=2 unit=psi
